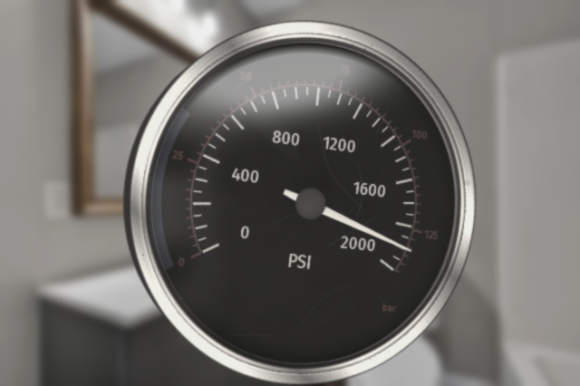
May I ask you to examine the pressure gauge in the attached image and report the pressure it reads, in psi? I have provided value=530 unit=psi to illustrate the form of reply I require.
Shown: value=1900 unit=psi
